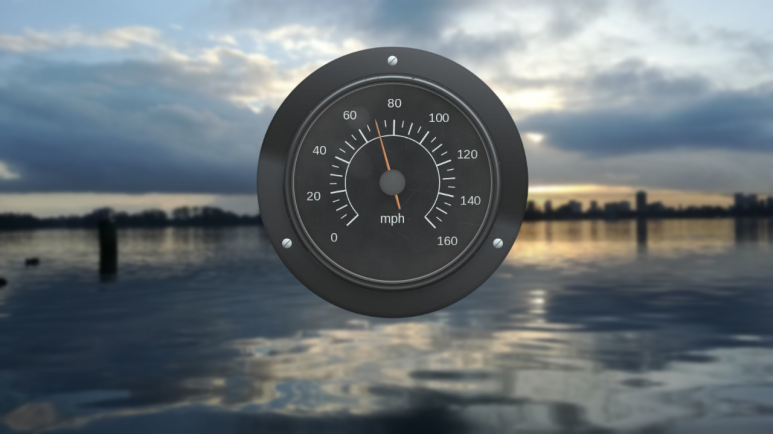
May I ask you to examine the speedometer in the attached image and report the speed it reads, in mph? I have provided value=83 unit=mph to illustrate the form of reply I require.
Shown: value=70 unit=mph
